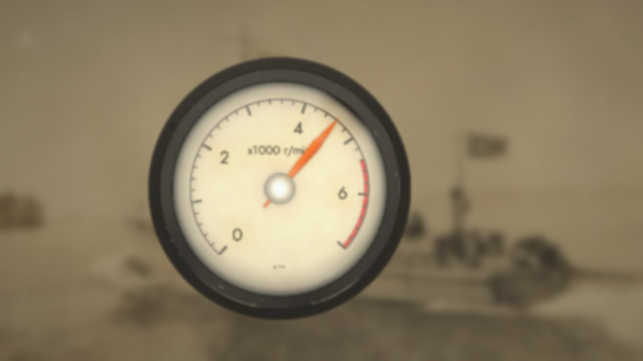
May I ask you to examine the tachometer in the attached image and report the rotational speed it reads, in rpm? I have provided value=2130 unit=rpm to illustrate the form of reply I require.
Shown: value=4600 unit=rpm
